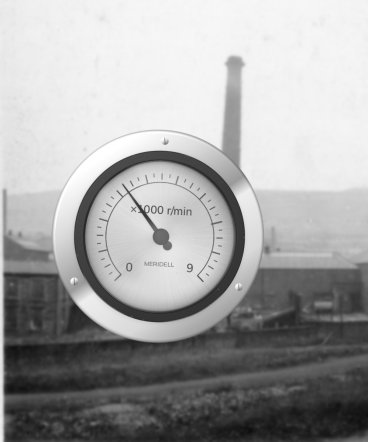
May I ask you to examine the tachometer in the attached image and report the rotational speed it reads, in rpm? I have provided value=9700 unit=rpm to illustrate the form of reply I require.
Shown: value=3250 unit=rpm
